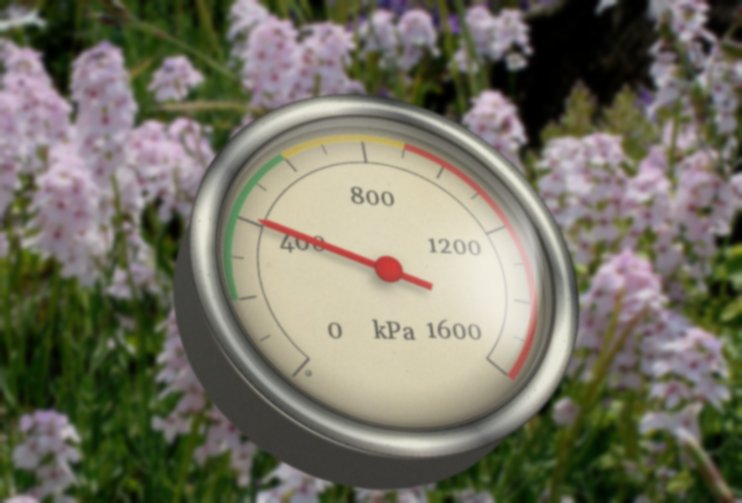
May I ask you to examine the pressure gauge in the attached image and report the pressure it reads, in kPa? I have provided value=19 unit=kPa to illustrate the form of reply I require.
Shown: value=400 unit=kPa
